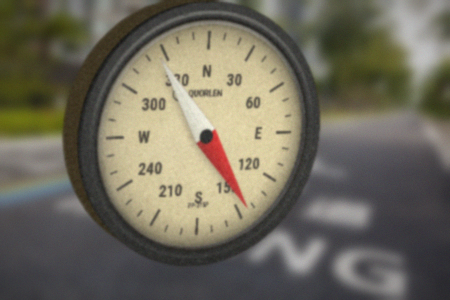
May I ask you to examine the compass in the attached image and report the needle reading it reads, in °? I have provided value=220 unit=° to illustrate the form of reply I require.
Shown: value=145 unit=°
